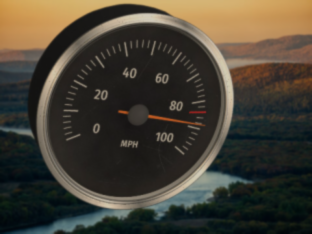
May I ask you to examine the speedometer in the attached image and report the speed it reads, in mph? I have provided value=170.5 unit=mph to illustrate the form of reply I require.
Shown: value=88 unit=mph
